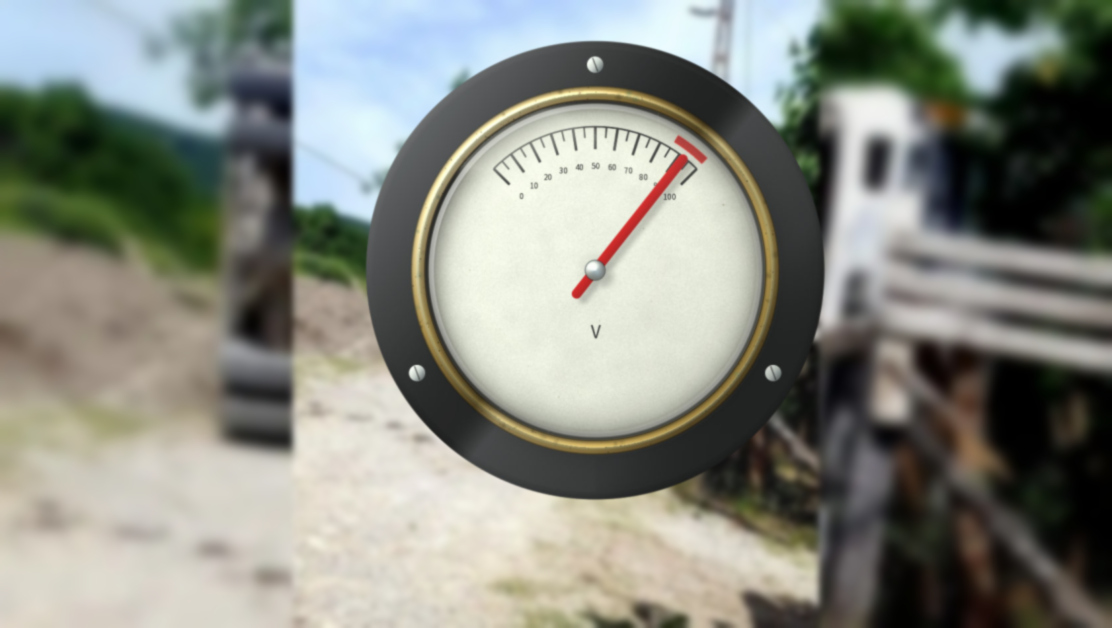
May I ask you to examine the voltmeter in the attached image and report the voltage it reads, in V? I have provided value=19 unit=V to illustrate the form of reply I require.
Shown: value=92.5 unit=V
